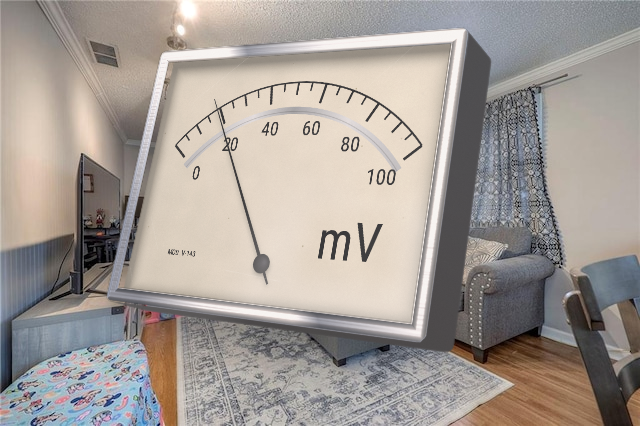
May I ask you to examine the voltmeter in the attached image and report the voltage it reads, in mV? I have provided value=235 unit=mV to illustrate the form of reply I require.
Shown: value=20 unit=mV
